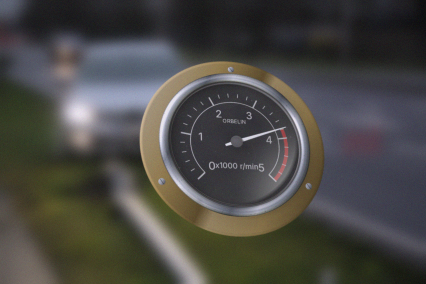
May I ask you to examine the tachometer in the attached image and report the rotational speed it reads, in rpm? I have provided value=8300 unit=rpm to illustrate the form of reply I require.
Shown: value=3800 unit=rpm
